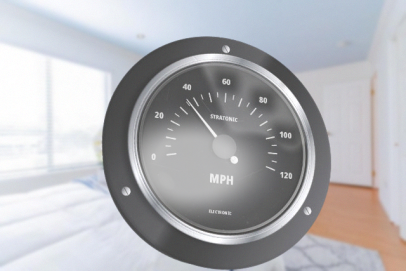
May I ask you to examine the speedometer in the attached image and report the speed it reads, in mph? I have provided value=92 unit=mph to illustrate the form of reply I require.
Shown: value=35 unit=mph
